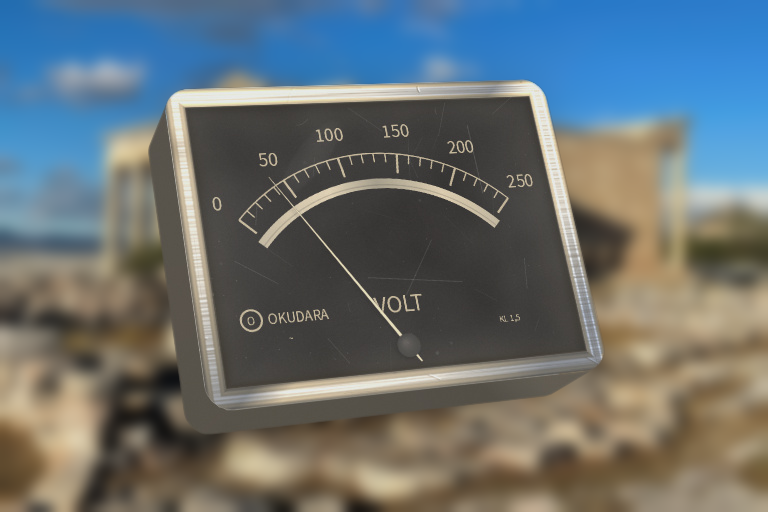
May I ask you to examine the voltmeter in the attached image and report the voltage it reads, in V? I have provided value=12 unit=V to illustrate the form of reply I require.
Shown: value=40 unit=V
